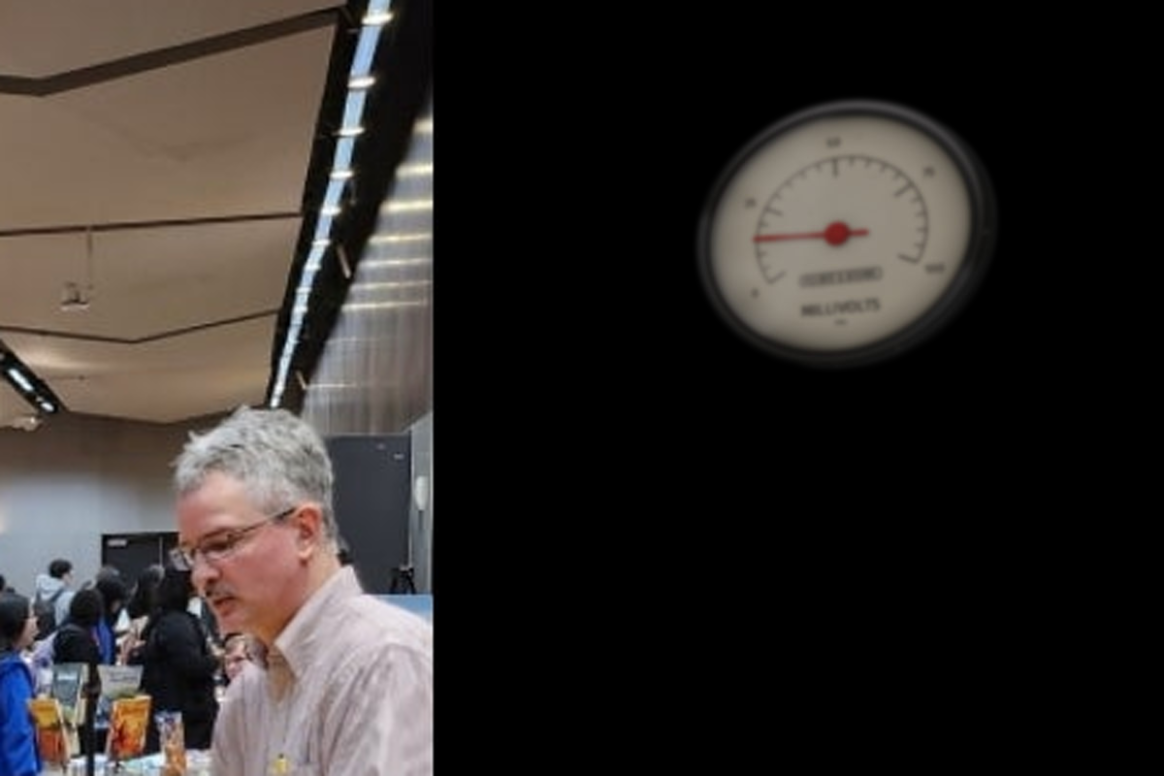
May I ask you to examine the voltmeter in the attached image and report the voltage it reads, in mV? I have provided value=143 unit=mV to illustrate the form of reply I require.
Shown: value=15 unit=mV
